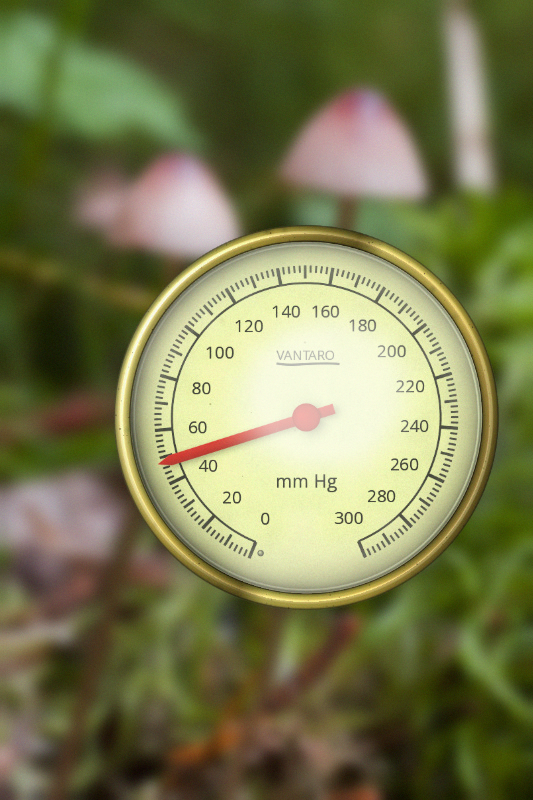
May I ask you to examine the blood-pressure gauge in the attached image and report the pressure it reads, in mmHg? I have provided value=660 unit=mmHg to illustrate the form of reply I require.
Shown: value=48 unit=mmHg
